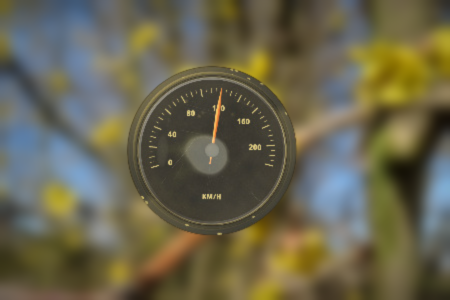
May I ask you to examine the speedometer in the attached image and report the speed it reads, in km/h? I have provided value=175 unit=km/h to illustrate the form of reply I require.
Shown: value=120 unit=km/h
